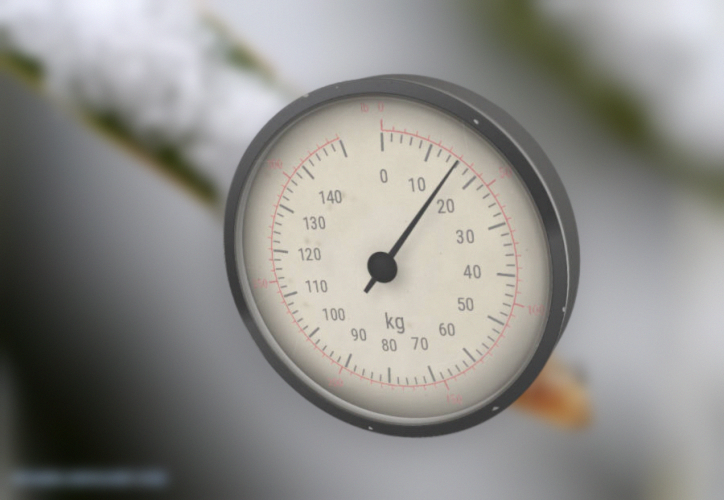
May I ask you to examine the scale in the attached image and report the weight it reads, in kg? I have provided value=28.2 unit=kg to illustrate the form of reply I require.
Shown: value=16 unit=kg
